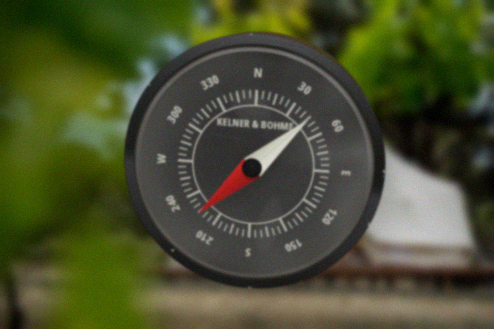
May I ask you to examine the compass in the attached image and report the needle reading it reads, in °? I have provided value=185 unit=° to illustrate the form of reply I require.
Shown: value=225 unit=°
